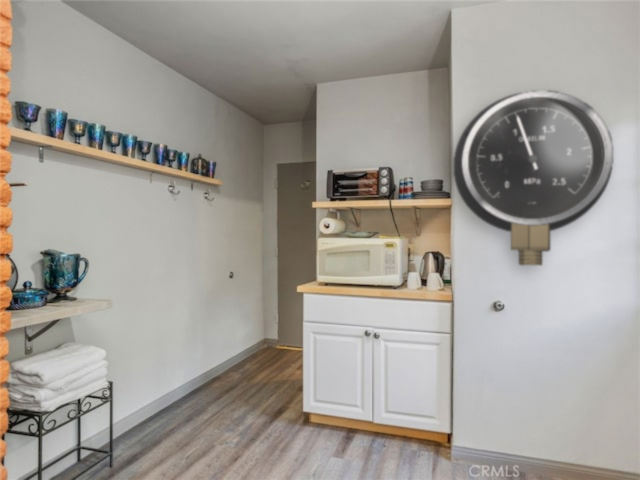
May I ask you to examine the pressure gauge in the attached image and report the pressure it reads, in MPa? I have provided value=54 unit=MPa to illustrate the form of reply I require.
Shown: value=1.1 unit=MPa
